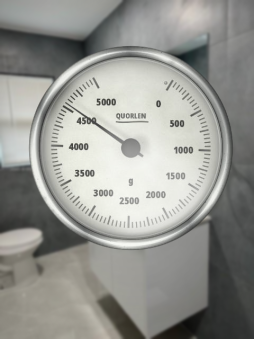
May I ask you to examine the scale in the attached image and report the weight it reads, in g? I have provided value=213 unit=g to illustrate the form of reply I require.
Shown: value=4550 unit=g
